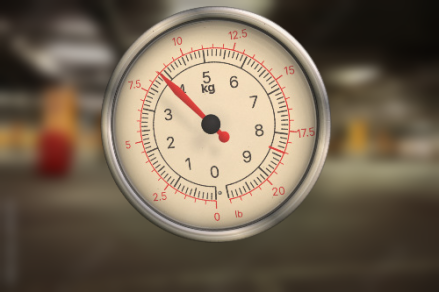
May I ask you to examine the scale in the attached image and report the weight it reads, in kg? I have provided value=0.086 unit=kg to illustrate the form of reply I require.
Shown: value=3.9 unit=kg
